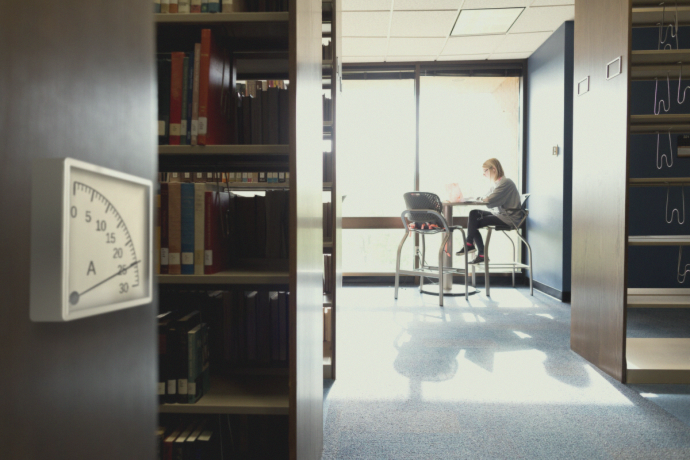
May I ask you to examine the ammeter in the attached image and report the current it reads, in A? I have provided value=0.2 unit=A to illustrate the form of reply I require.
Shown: value=25 unit=A
